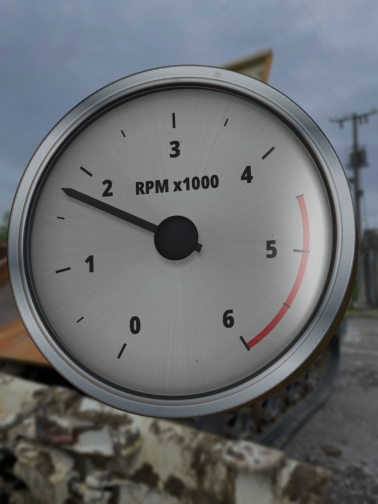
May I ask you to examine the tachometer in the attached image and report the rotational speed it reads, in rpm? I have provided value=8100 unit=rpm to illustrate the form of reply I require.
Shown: value=1750 unit=rpm
